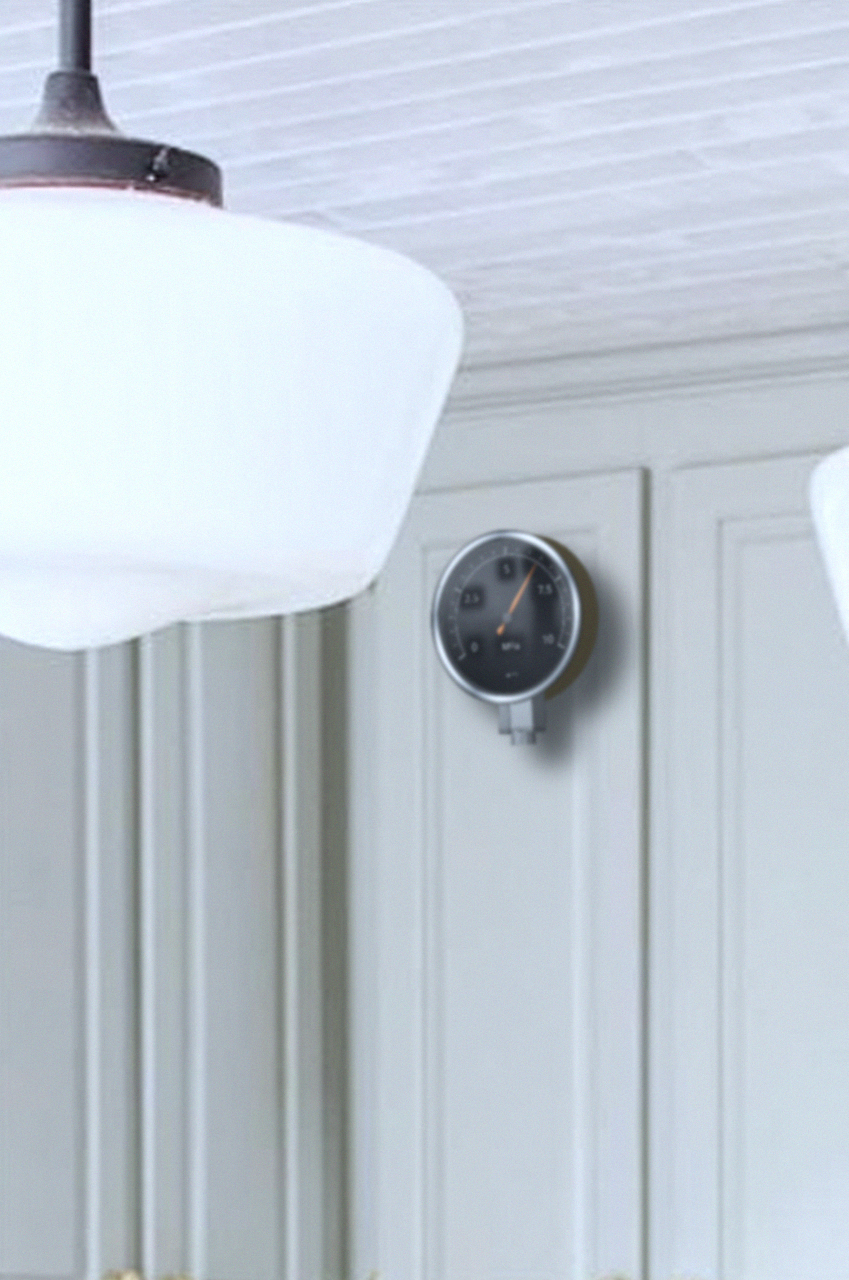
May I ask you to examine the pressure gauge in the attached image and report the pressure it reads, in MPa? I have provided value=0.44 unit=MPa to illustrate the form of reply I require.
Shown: value=6.5 unit=MPa
